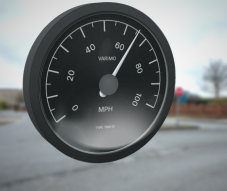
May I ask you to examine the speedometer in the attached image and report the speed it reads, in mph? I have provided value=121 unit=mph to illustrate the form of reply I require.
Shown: value=65 unit=mph
